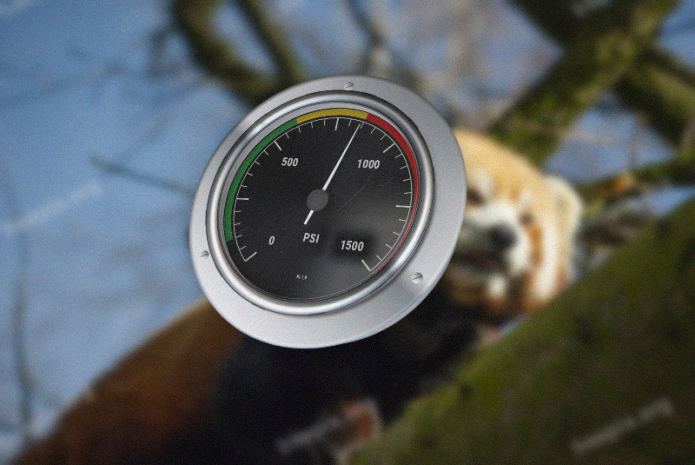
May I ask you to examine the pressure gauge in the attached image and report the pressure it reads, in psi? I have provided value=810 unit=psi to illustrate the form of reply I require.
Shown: value=850 unit=psi
